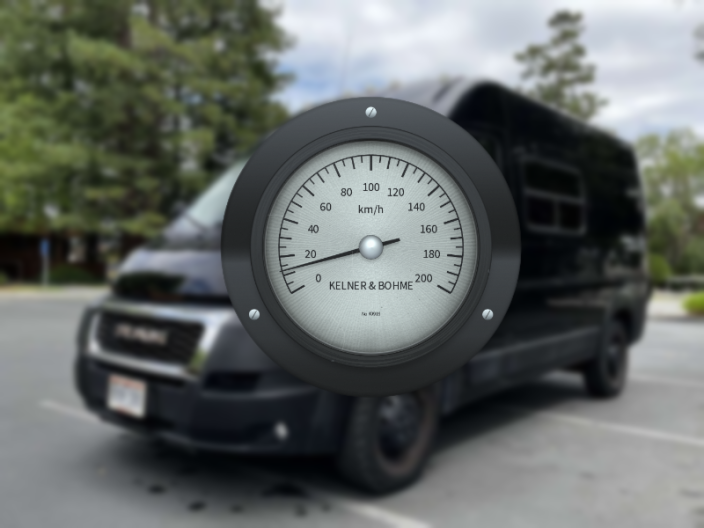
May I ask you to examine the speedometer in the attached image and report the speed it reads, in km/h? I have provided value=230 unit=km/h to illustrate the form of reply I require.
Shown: value=12.5 unit=km/h
